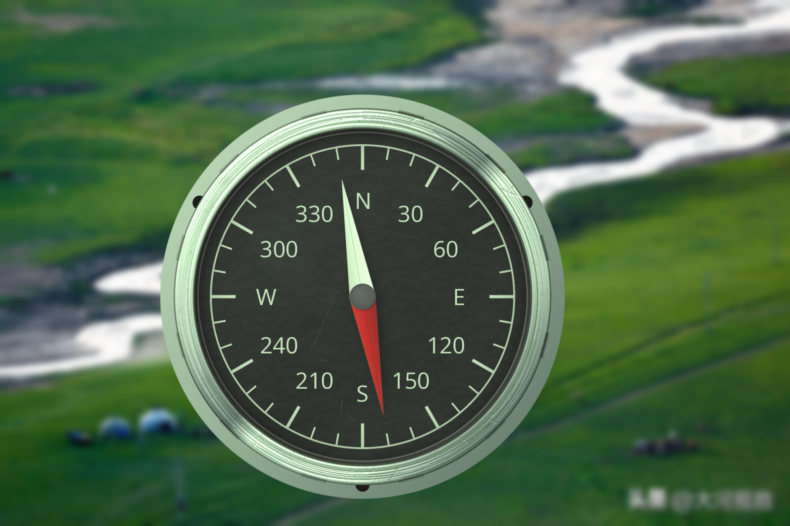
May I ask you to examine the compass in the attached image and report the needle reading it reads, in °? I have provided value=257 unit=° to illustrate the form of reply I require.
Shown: value=170 unit=°
